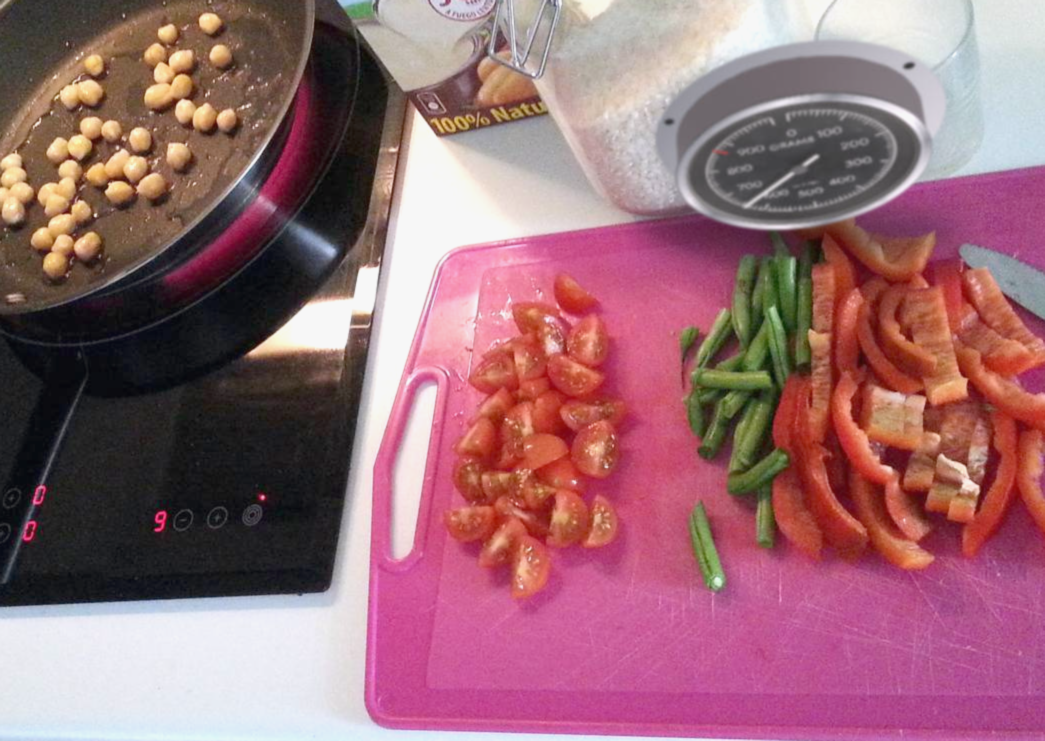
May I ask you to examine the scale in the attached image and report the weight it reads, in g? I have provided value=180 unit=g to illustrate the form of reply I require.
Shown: value=650 unit=g
